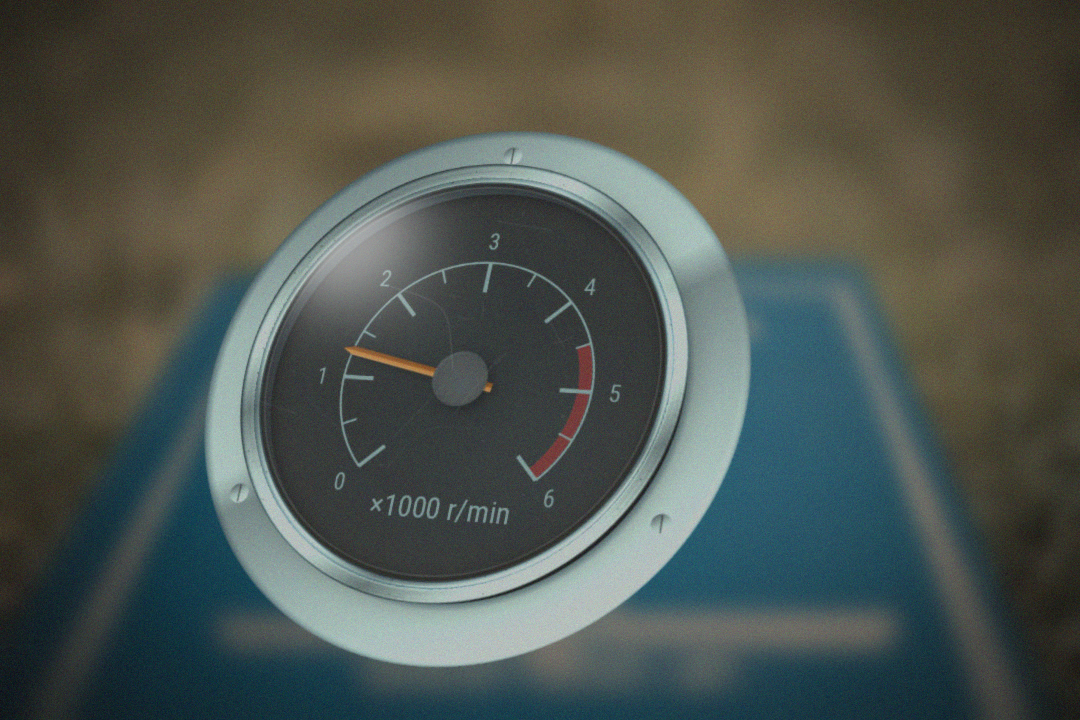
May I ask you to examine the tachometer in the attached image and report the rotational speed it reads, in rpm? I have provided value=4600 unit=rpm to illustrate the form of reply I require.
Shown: value=1250 unit=rpm
